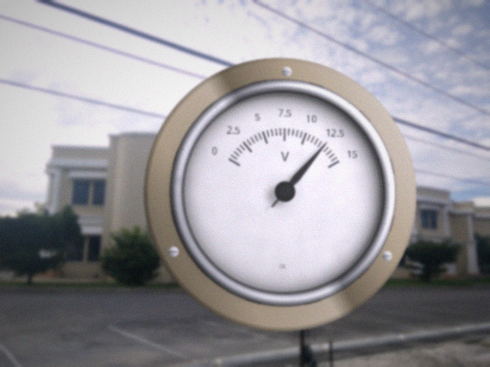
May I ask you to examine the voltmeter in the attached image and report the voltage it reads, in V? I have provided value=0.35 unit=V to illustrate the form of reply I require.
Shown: value=12.5 unit=V
